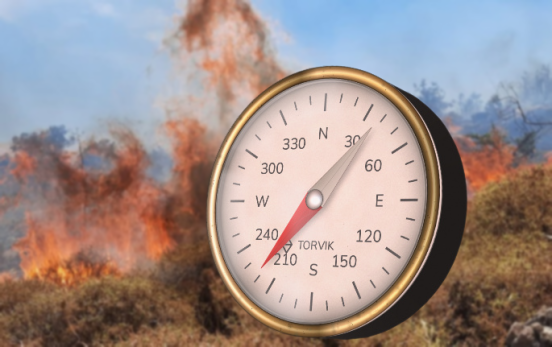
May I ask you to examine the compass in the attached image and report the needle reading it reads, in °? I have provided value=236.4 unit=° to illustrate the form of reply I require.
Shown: value=220 unit=°
